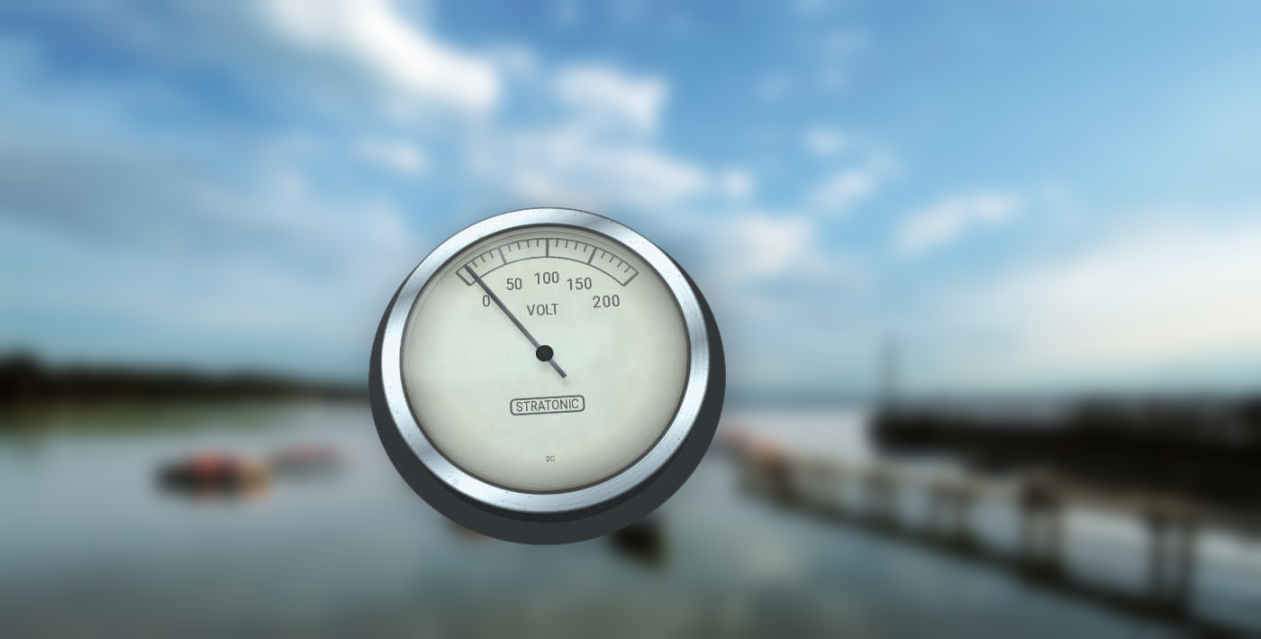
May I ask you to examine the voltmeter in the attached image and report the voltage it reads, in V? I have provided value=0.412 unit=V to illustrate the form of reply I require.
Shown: value=10 unit=V
